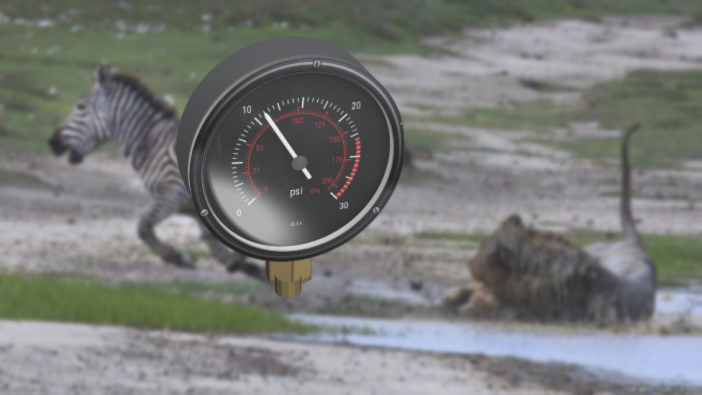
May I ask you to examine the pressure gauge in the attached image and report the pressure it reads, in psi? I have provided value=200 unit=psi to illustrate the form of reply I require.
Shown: value=11 unit=psi
